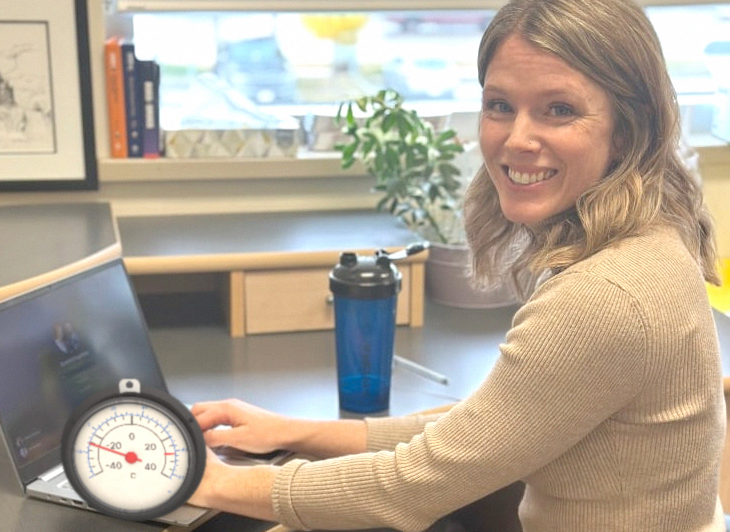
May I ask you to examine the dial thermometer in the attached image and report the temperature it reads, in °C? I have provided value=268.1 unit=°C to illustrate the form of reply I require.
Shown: value=-24 unit=°C
